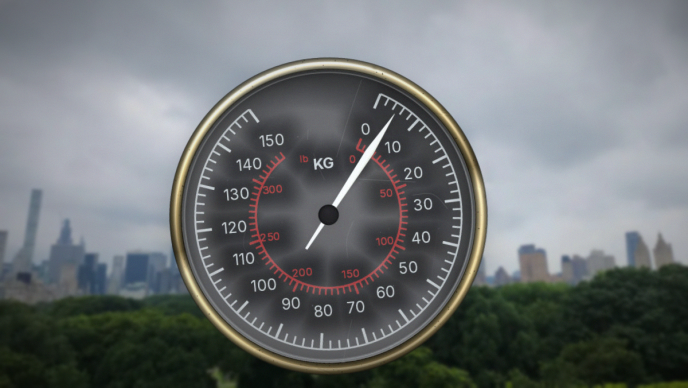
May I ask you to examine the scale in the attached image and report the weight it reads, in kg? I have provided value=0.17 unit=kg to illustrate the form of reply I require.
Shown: value=5 unit=kg
